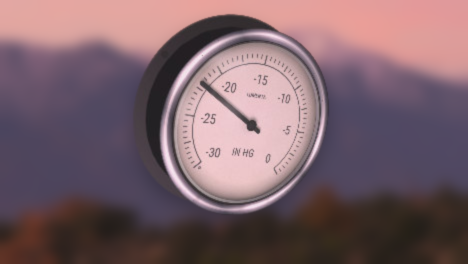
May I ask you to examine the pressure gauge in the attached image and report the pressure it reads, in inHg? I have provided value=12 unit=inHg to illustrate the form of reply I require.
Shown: value=-22 unit=inHg
